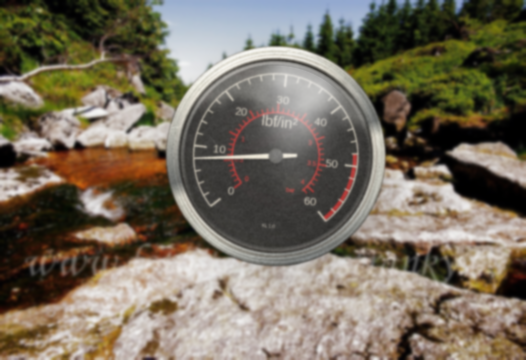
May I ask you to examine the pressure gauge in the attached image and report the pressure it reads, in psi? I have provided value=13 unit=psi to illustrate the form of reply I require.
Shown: value=8 unit=psi
